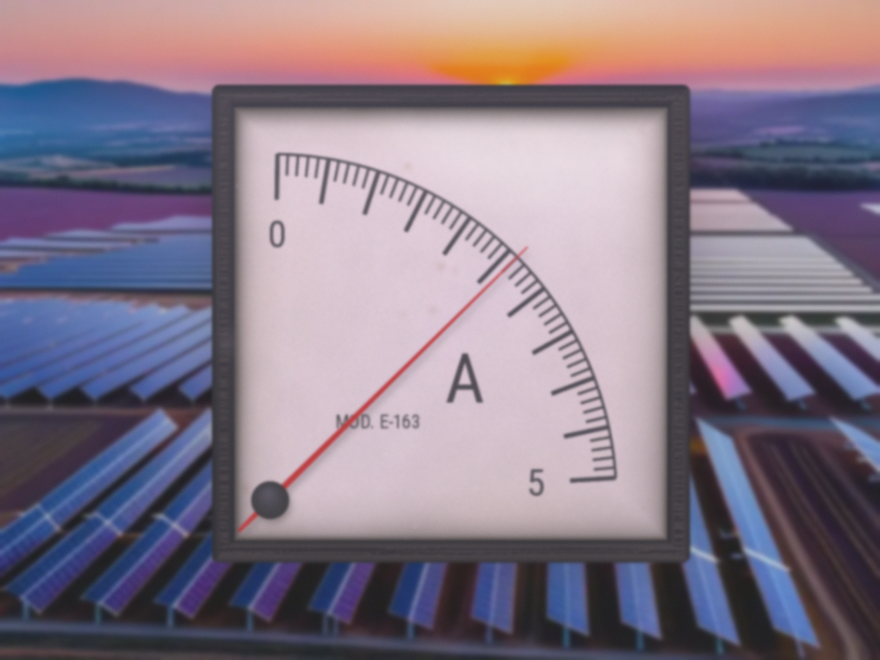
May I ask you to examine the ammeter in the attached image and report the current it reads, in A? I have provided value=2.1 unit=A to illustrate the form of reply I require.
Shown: value=2.6 unit=A
